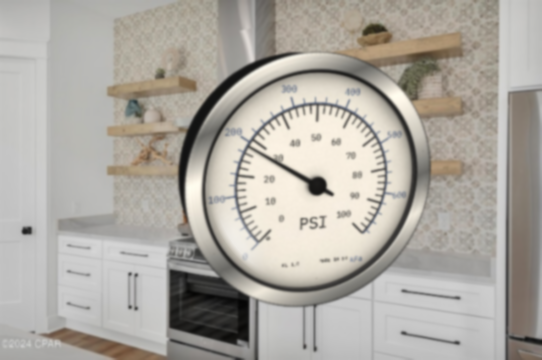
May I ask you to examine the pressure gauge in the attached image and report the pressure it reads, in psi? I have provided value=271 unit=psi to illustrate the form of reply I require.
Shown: value=28 unit=psi
